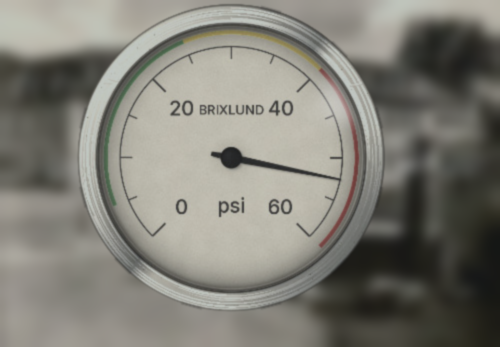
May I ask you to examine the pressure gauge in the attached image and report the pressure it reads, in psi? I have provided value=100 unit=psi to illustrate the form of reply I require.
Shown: value=52.5 unit=psi
